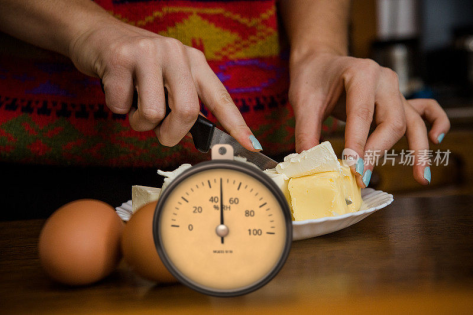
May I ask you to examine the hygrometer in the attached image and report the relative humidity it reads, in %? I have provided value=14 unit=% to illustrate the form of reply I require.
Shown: value=48 unit=%
